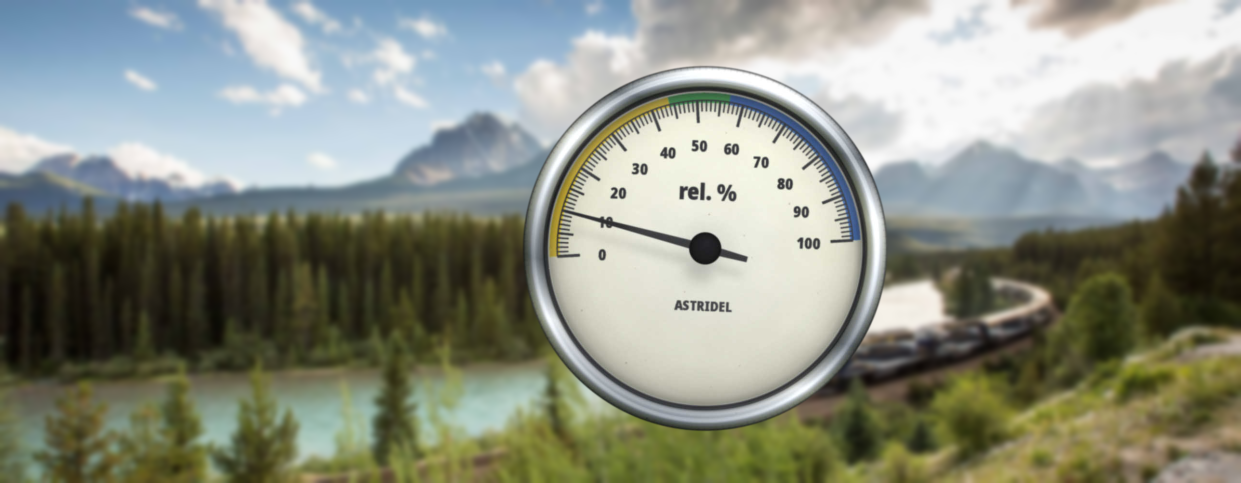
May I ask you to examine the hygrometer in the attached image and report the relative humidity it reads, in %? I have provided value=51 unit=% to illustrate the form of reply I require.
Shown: value=10 unit=%
